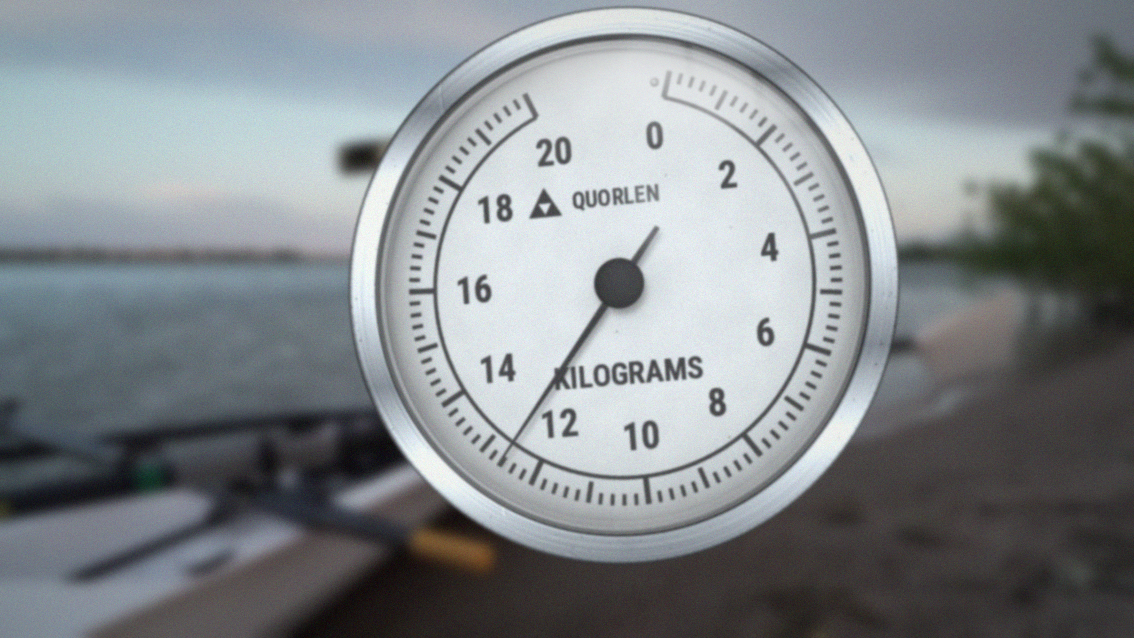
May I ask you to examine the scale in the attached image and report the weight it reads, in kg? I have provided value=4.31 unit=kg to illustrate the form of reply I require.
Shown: value=12.6 unit=kg
